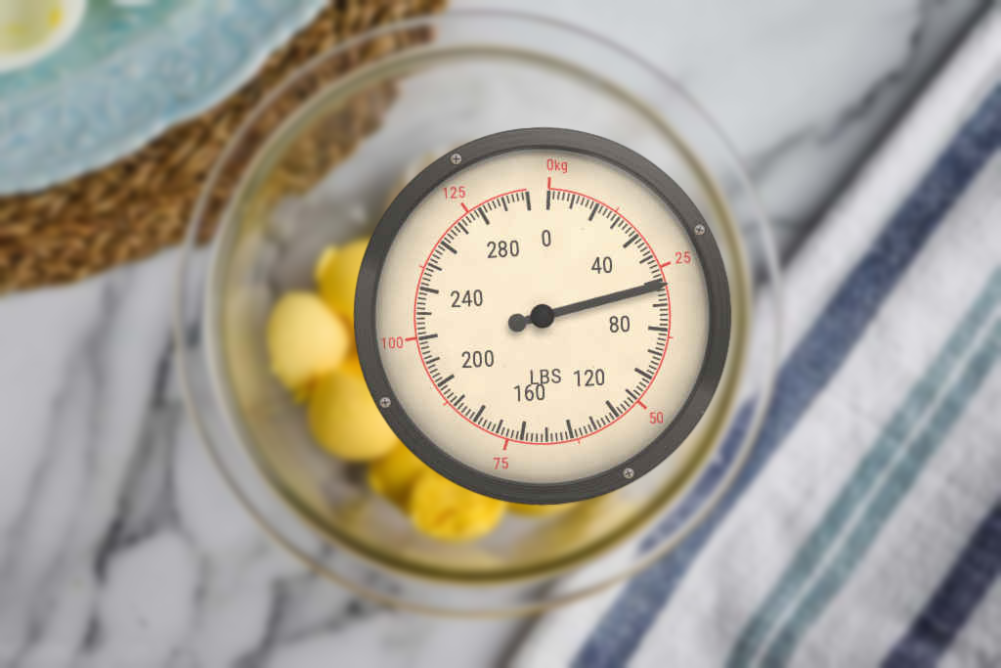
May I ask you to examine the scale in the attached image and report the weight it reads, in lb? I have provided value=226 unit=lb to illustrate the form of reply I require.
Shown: value=62 unit=lb
